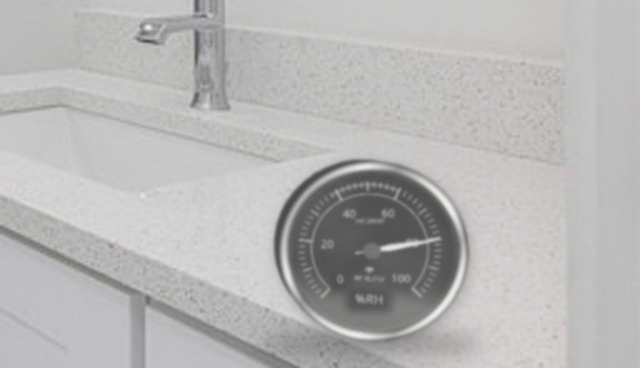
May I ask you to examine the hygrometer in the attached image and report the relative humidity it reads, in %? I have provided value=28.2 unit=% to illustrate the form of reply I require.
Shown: value=80 unit=%
